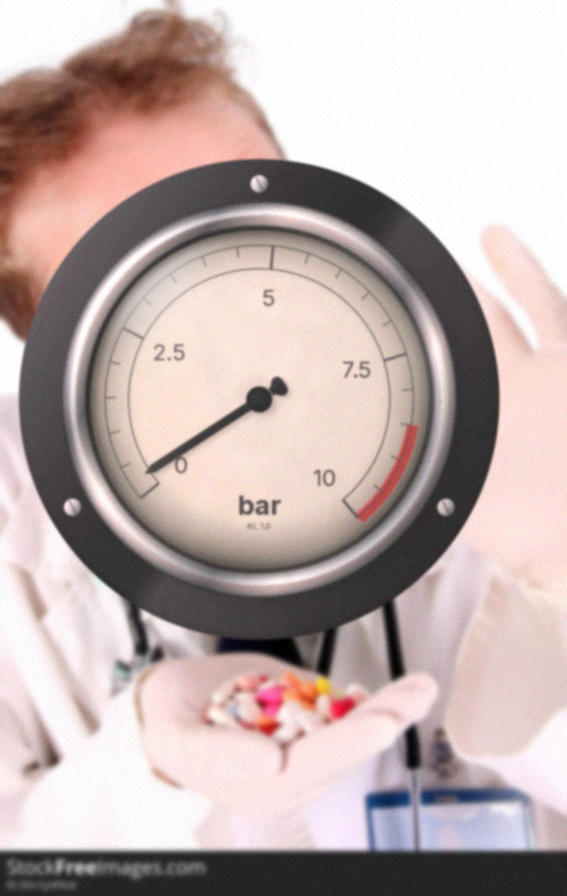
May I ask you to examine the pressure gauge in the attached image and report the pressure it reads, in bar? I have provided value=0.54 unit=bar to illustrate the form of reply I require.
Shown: value=0.25 unit=bar
